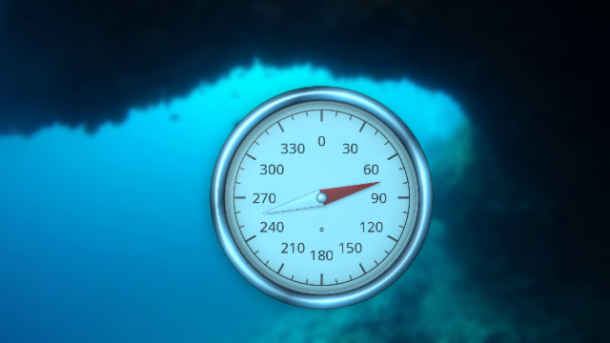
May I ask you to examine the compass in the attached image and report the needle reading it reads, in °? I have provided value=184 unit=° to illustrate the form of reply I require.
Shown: value=75 unit=°
